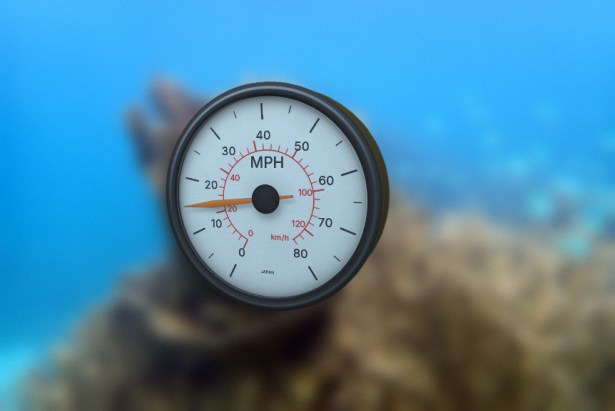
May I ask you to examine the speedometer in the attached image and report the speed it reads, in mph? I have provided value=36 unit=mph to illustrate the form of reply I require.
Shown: value=15 unit=mph
